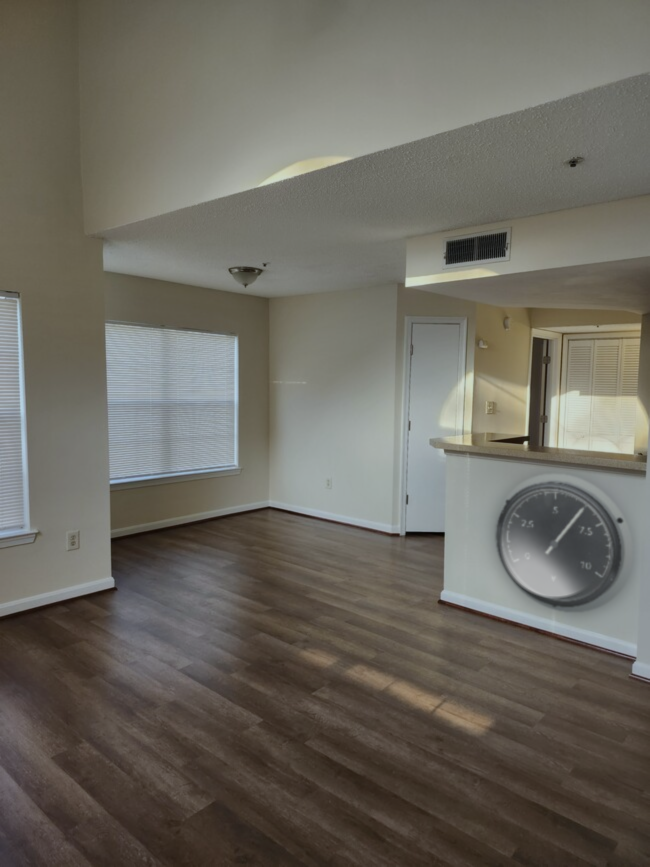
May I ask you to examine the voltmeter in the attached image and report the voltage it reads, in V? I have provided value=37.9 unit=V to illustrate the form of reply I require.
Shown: value=6.5 unit=V
